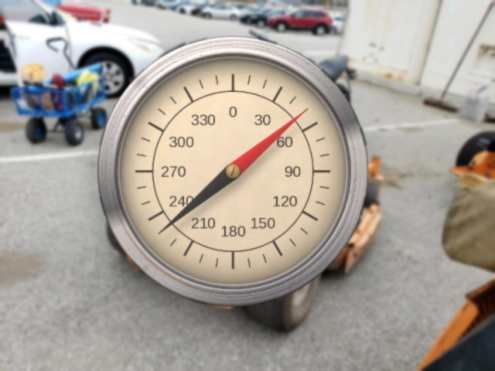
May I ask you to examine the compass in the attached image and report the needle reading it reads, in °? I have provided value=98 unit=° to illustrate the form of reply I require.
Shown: value=50 unit=°
